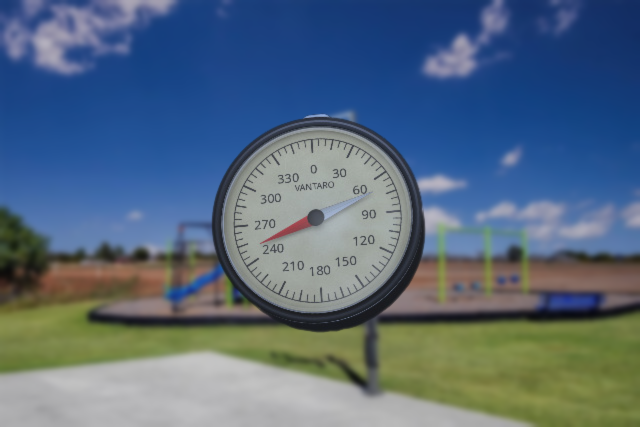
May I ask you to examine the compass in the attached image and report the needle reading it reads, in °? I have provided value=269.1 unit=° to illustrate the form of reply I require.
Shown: value=250 unit=°
